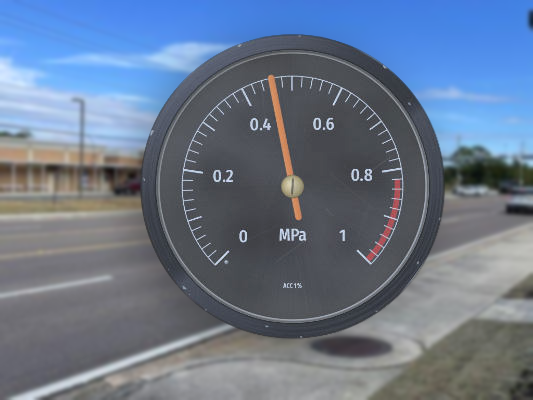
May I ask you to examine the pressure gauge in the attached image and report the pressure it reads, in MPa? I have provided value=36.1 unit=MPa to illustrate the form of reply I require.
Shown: value=0.46 unit=MPa
